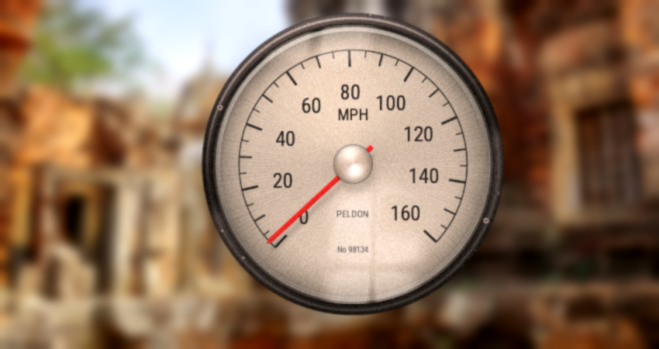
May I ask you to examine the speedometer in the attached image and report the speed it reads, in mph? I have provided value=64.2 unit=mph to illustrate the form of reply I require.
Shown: value=2.5 unit=mph
